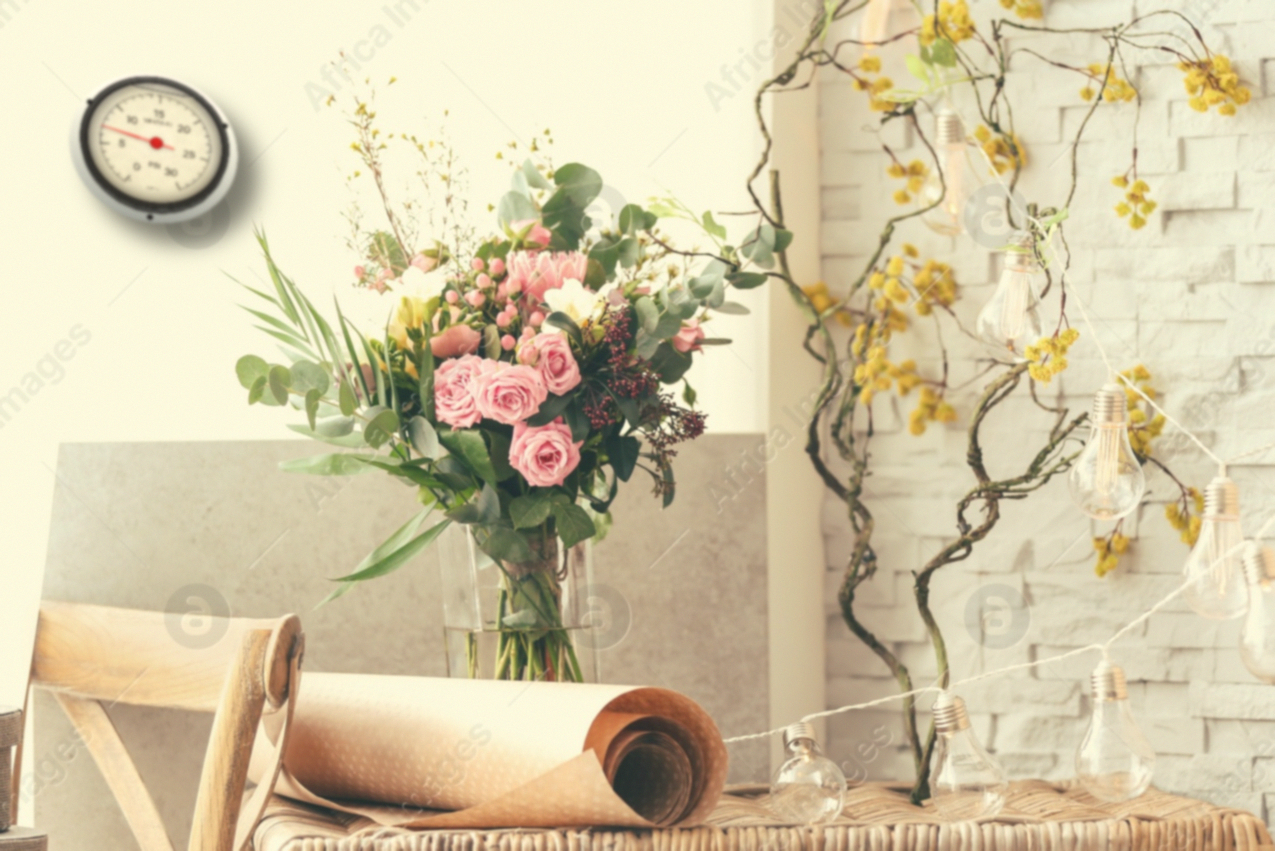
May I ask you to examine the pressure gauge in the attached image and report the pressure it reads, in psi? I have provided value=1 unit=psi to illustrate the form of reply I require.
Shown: value=7 unit=psi
